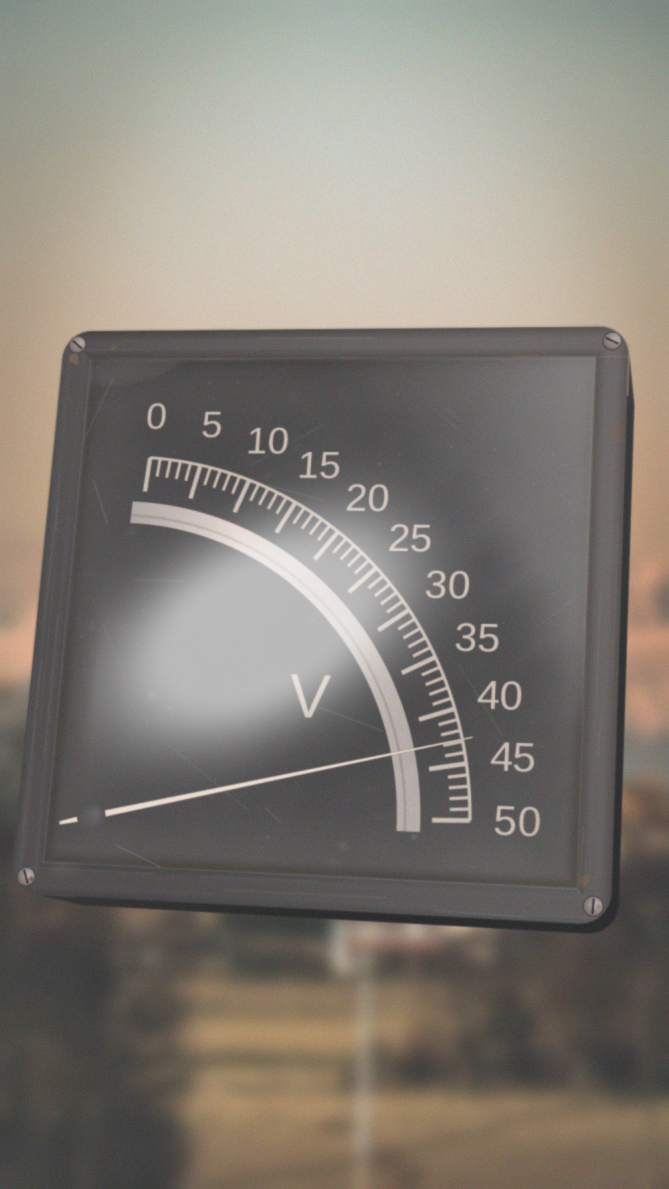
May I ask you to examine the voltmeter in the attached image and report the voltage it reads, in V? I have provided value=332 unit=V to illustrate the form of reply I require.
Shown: value=43 unit=V
